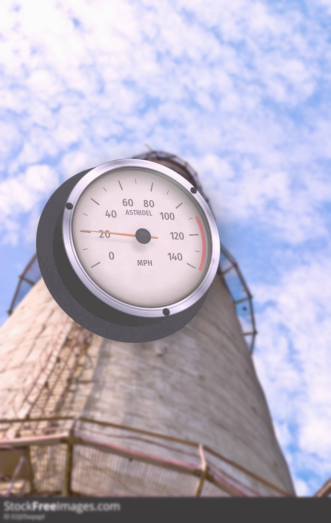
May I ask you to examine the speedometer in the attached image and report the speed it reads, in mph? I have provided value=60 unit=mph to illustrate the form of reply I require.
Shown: value=20 unit=mph
